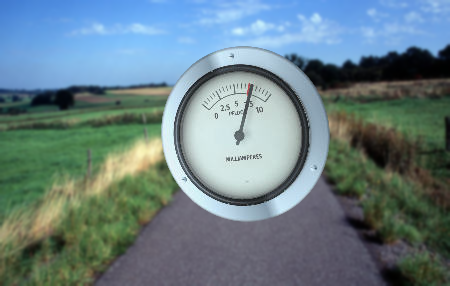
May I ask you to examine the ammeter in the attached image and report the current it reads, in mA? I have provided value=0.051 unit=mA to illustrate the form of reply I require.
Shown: value=7.5 unit=mA
